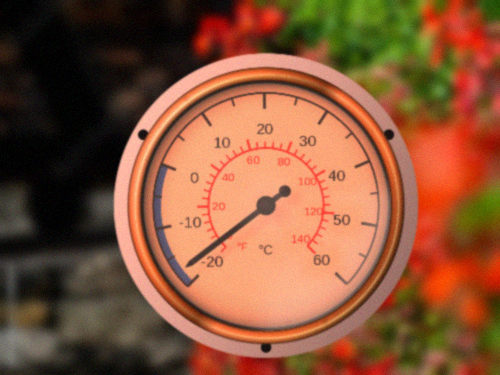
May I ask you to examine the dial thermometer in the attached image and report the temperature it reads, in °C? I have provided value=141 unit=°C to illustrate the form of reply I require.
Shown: value=-17.5 unit=°C
